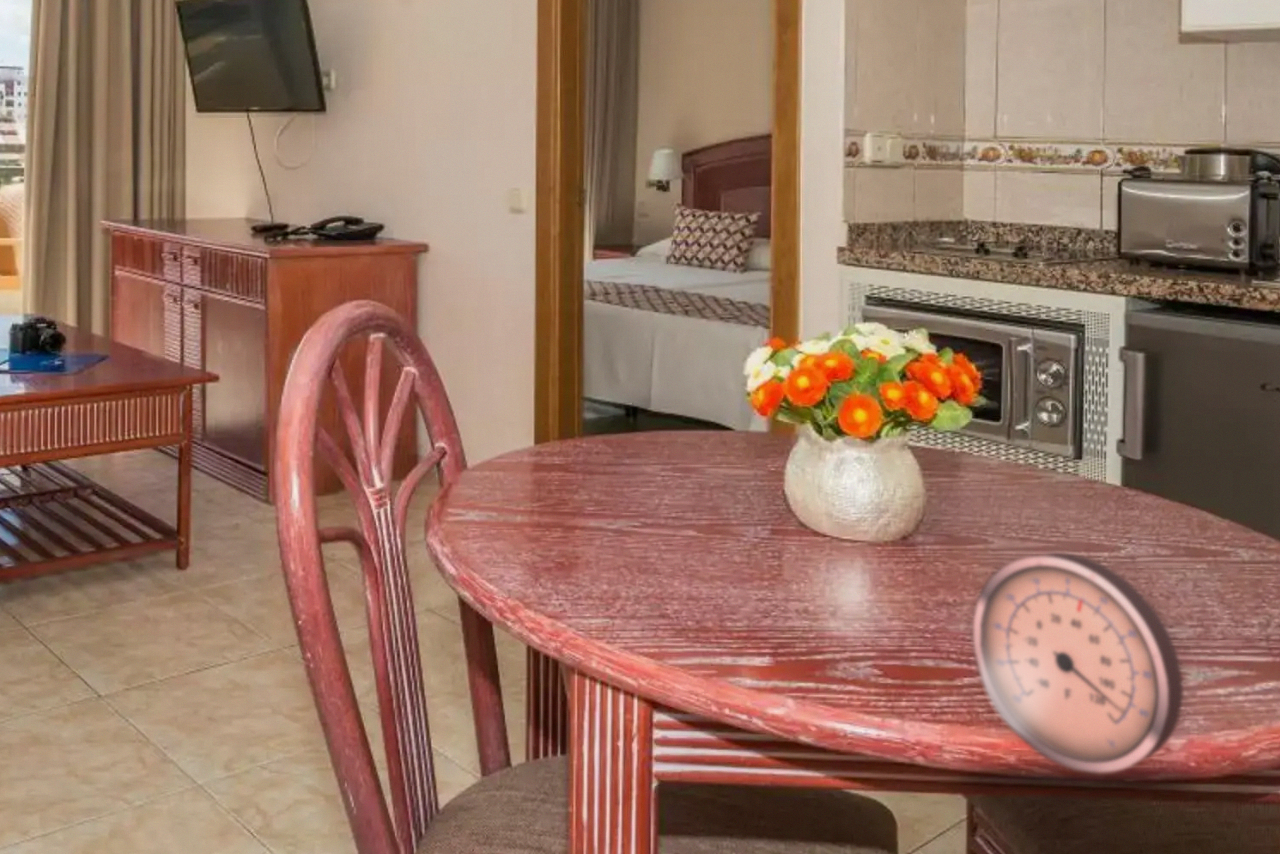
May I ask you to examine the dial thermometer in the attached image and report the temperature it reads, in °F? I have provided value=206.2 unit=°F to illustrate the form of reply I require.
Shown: value=110 unit=°F
